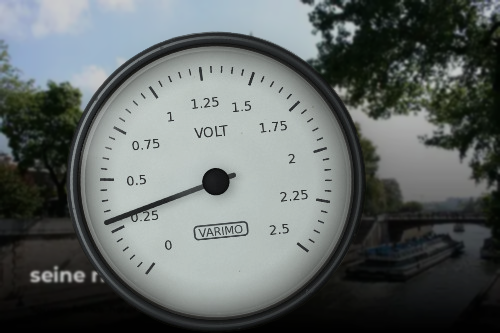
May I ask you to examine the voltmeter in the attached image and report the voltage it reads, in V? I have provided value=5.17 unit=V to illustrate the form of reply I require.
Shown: value=0.3 unit=V
